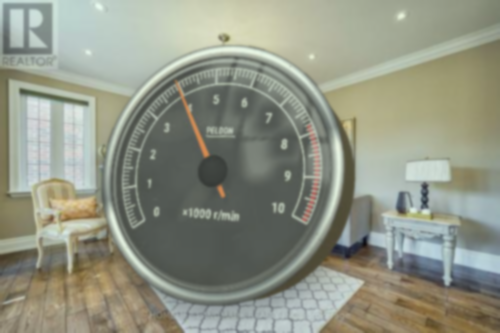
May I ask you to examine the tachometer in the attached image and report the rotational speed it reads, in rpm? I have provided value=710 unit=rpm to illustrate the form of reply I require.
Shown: value=4000 unit=rpm
